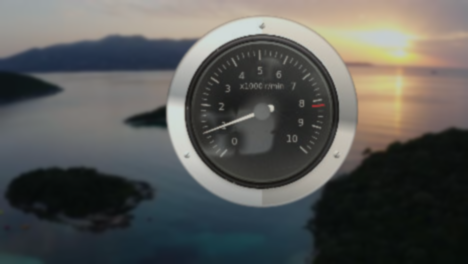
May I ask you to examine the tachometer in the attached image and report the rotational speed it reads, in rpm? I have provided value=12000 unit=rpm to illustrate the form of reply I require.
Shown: value=1000 unit=rpm
